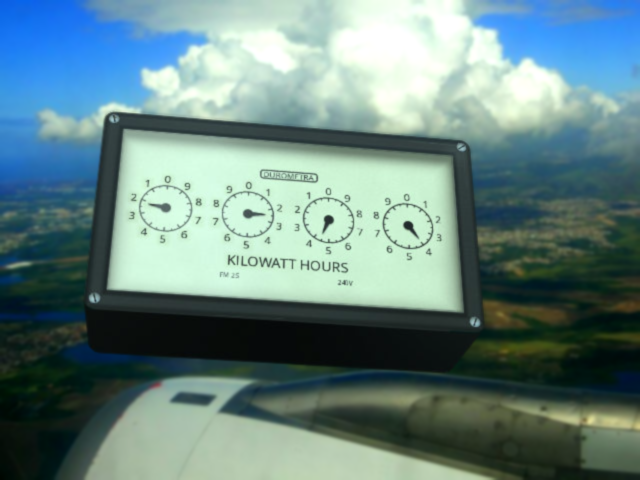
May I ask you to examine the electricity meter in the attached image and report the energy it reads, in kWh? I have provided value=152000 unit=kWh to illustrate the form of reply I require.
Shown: value=2244 unit=kWh
